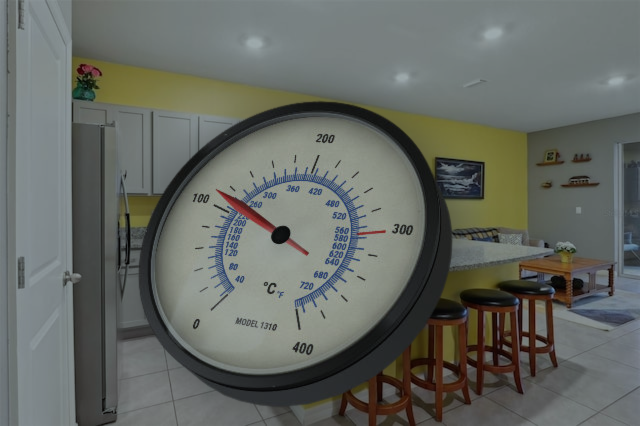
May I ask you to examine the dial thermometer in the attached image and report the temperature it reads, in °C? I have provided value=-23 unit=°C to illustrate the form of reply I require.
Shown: value=110 unit=°C
